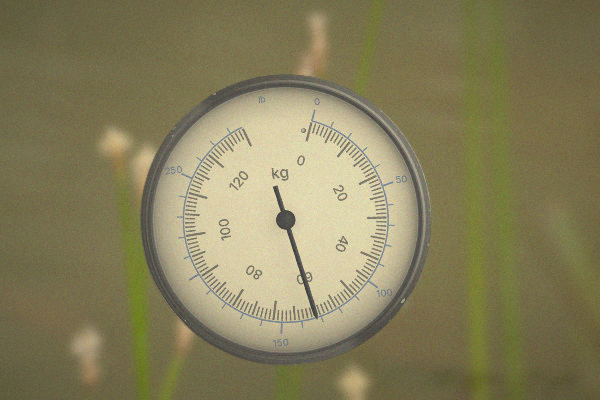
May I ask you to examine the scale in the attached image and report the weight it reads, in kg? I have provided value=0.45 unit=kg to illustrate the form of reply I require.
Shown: value=60 unit=kg
